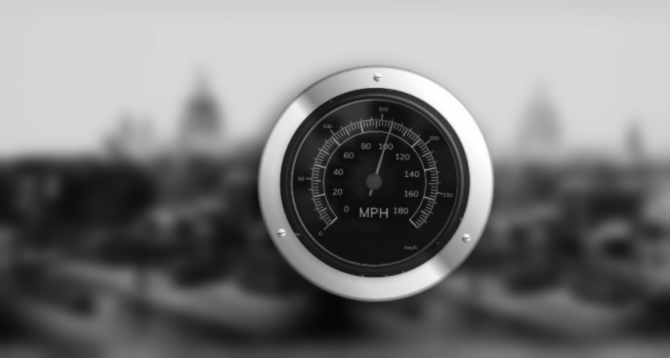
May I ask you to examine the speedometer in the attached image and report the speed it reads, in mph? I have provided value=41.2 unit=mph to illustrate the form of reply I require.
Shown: value=100 unit=mph
